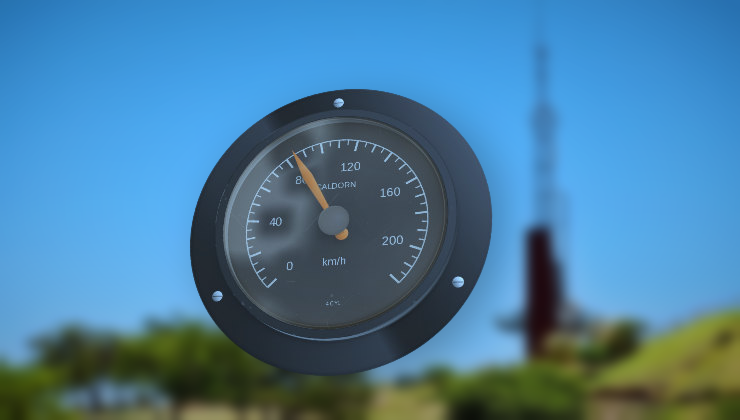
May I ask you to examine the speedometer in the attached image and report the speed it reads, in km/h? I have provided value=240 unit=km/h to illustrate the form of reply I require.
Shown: value=85 unit=km/h
